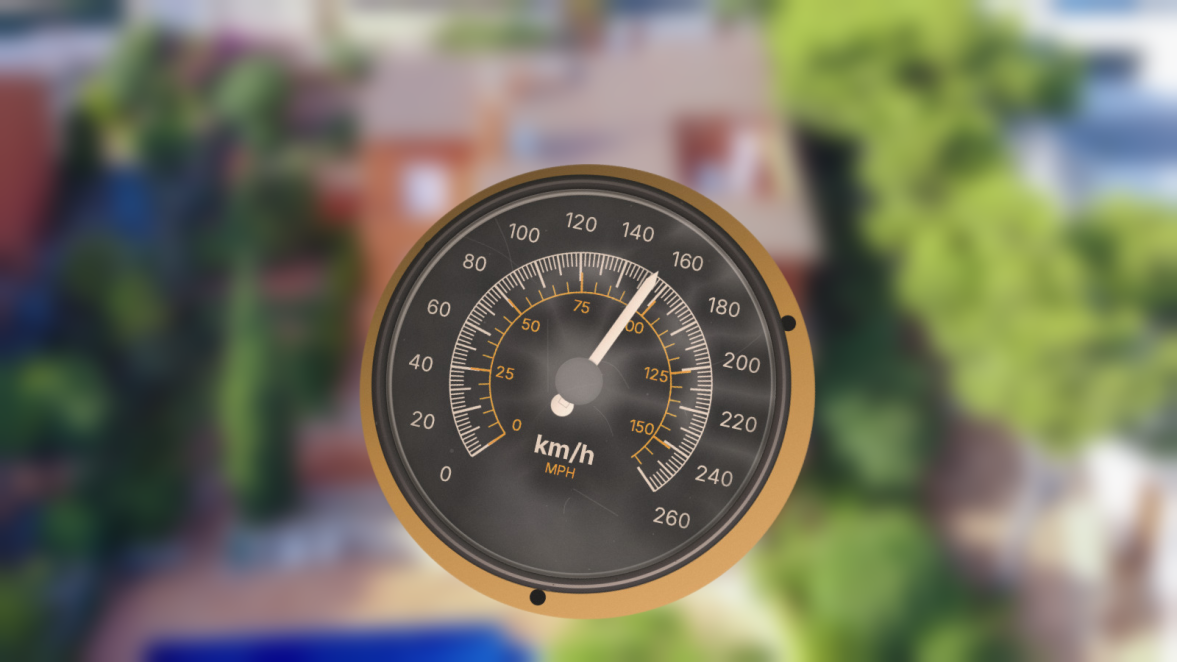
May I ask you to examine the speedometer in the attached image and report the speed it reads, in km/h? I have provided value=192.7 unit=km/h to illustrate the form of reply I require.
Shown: value=154 unit=km/h
